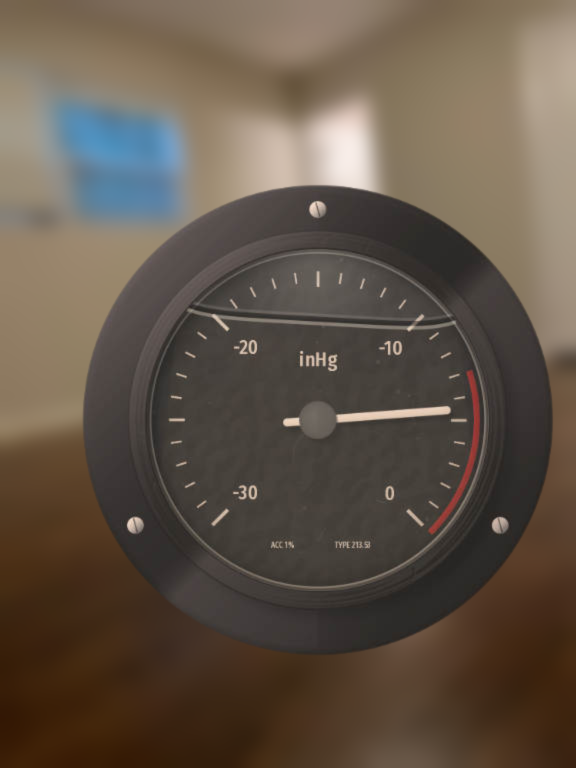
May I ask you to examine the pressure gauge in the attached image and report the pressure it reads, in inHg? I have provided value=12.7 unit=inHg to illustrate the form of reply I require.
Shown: value=-5.5 unit=inHg
